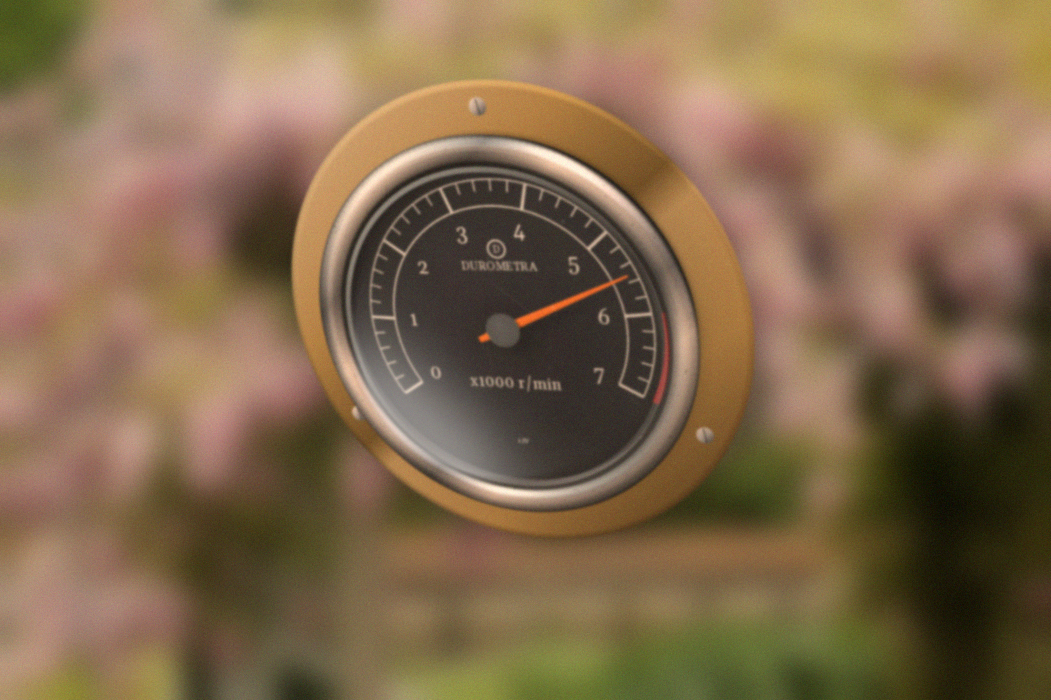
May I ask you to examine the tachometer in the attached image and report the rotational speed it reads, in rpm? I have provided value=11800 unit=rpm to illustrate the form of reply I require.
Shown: value=5500 unit=rpm
